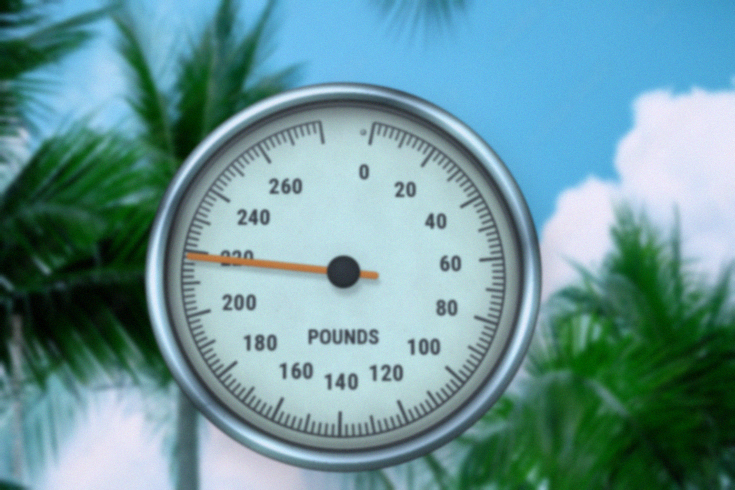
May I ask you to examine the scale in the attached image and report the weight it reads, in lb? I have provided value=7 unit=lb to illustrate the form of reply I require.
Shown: value=218 unit=lb
